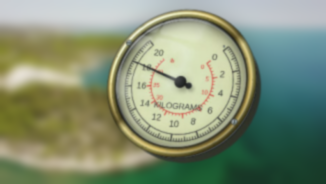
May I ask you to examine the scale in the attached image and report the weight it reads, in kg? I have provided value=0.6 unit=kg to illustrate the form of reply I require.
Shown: value=18 unit=kg
